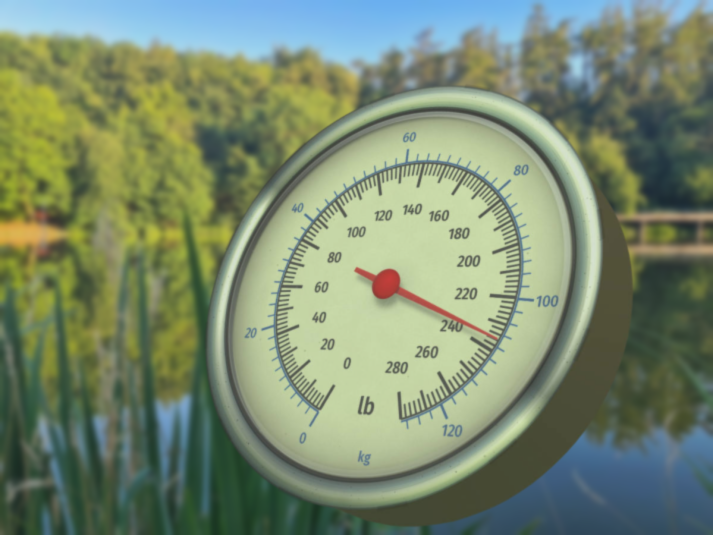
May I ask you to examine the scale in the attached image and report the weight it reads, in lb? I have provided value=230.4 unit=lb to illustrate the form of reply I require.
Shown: value=236 unit=lb
